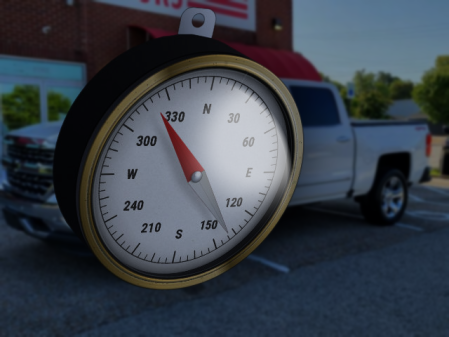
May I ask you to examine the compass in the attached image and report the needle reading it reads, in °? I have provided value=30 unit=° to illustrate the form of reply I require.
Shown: value=320 unit=°
